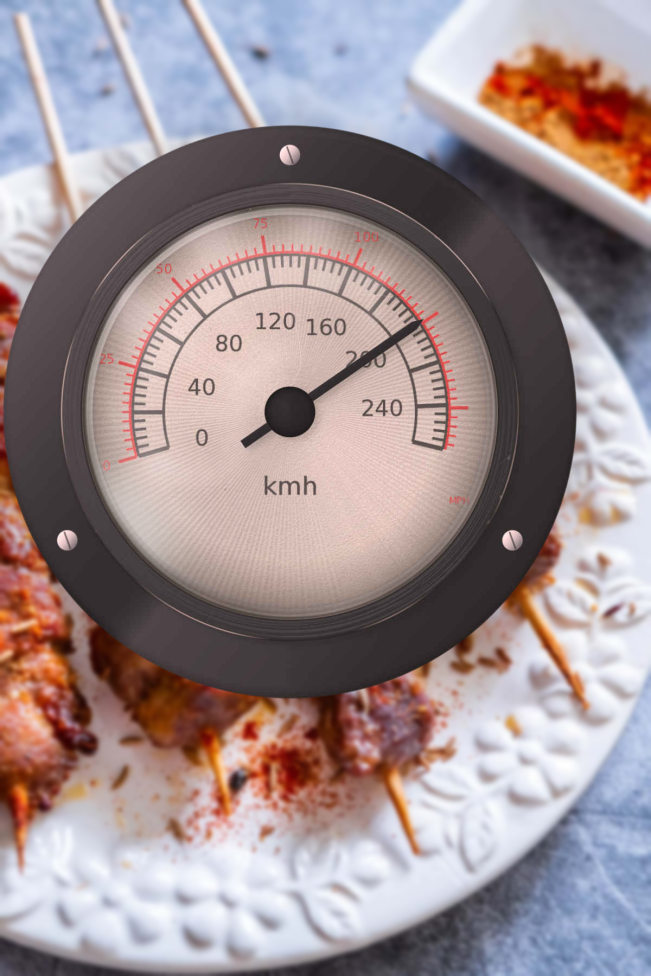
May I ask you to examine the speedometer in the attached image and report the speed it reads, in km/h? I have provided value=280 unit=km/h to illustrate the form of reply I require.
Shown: value=200 unit=km/h
